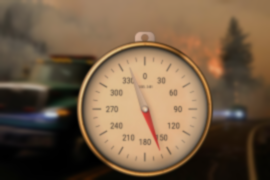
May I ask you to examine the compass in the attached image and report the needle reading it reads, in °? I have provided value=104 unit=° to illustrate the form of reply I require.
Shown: value=160 unit=°
